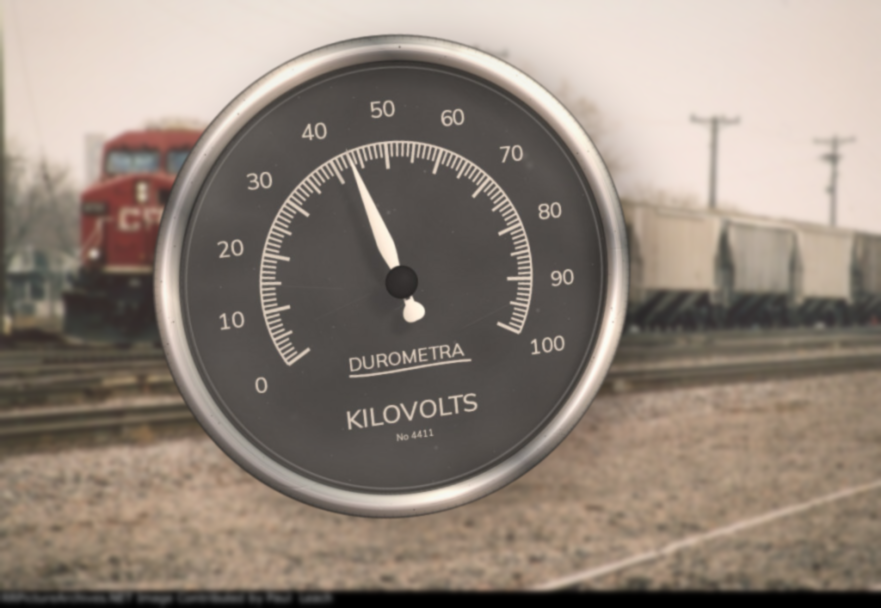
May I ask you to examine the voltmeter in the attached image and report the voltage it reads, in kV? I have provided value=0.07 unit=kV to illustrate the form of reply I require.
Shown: value=43 unit=kV
